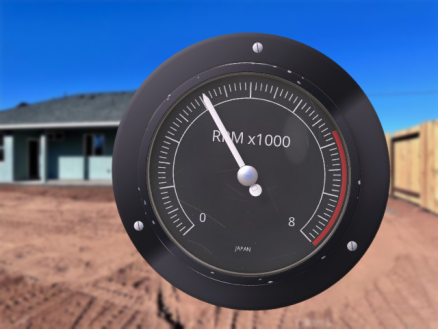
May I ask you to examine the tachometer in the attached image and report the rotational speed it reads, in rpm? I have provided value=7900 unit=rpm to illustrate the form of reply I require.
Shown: value=3100 unit=rpm
